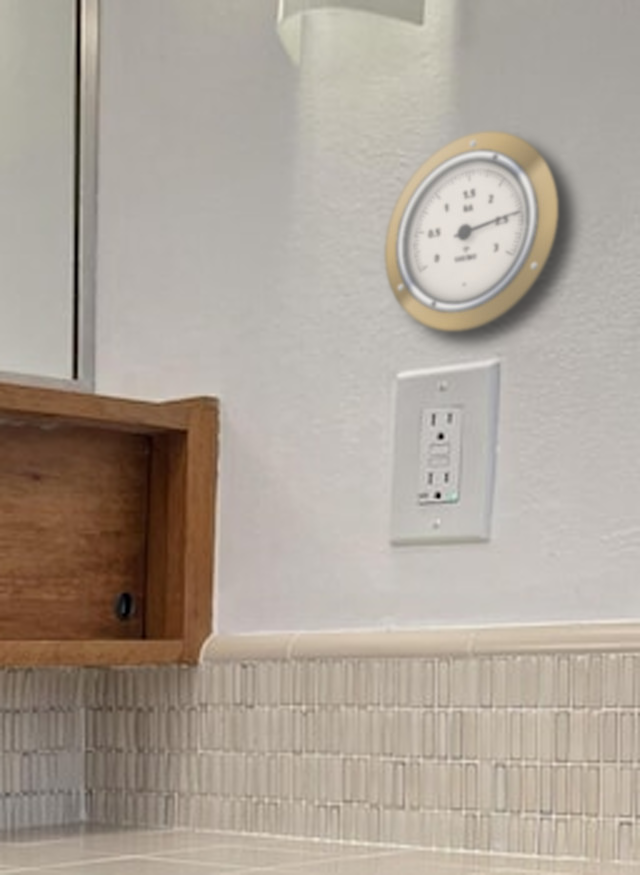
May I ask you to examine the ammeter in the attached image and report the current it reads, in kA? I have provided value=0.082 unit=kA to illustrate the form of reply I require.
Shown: value=2.5 unit=kA
